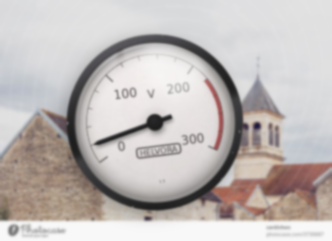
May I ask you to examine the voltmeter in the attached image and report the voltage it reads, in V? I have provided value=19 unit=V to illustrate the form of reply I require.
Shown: value=20 unit=V
